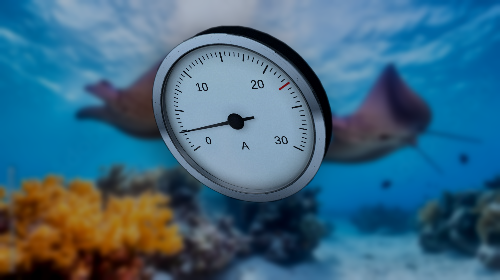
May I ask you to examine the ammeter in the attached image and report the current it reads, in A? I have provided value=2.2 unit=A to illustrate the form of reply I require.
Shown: value=2.5 unit=A
